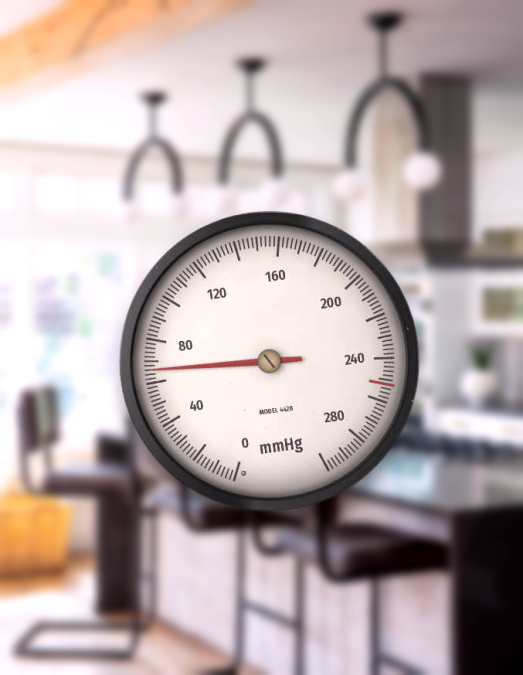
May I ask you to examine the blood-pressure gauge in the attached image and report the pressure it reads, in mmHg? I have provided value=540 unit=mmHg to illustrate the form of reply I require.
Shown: value=66 unit=mmHg
